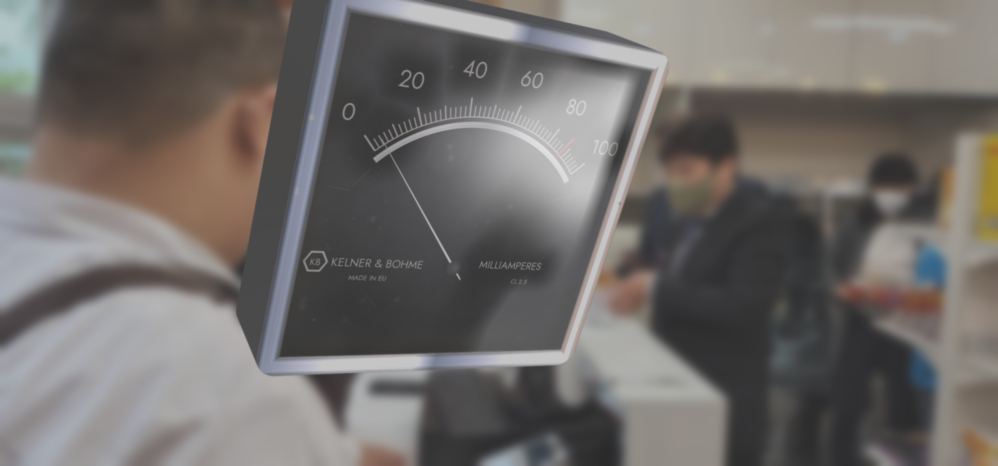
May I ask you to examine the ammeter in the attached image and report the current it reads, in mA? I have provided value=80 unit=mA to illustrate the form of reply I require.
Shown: value=4 unit=mA
